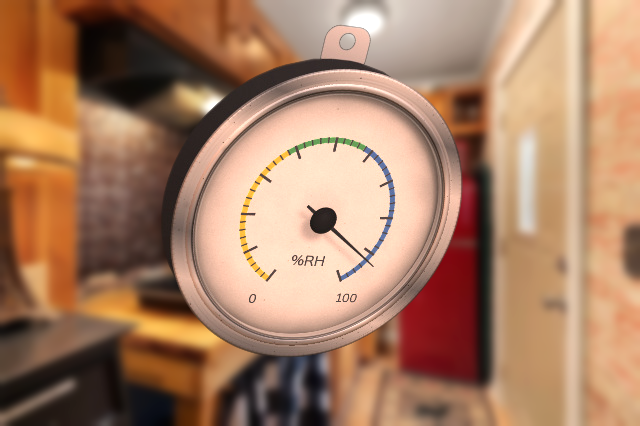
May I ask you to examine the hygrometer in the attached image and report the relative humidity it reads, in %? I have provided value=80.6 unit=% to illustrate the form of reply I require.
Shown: value=92 unit=%
